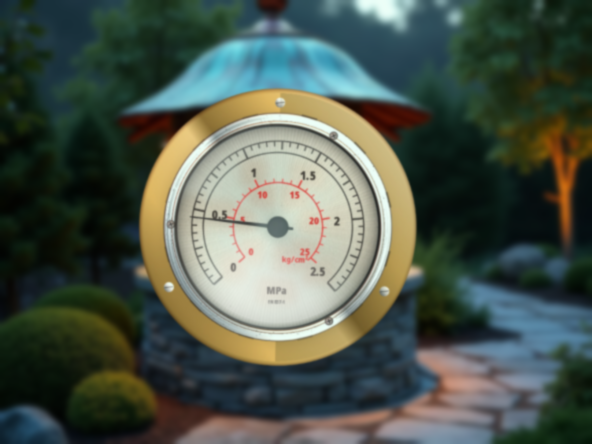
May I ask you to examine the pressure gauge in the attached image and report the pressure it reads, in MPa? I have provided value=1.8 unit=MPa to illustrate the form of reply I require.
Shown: value=0.45 unit=MPa
